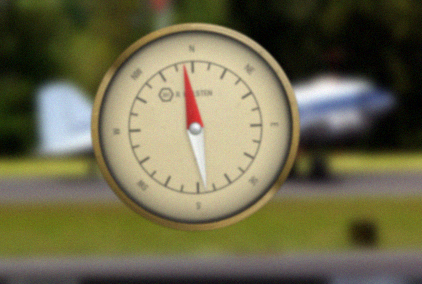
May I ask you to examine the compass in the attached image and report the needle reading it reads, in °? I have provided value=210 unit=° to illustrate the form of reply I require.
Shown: value=352.5 unit=°
